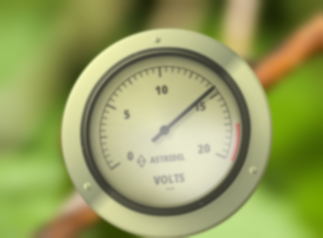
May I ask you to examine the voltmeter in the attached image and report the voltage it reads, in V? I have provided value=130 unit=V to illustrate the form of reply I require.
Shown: value=14.5 unit=V
